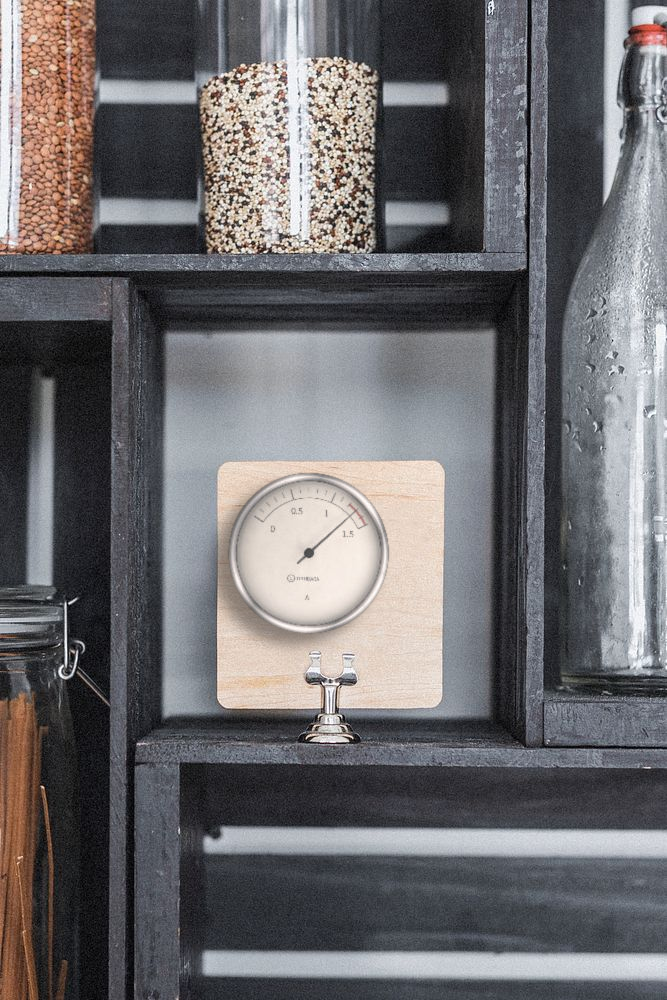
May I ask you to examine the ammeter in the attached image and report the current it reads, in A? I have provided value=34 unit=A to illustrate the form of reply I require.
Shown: value=1.3 unit=A
